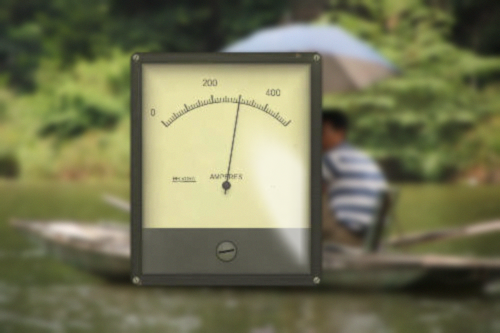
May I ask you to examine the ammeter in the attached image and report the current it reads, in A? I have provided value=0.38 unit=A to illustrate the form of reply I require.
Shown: value=300 unit=A
